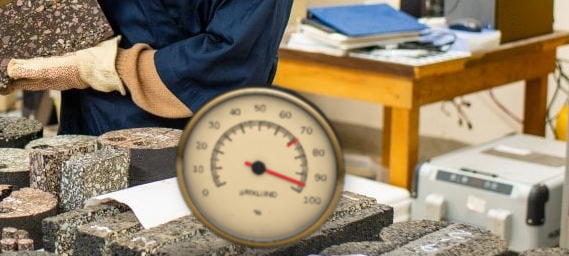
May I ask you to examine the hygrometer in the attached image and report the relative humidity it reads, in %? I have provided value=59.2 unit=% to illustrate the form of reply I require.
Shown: value=95 unit=%
